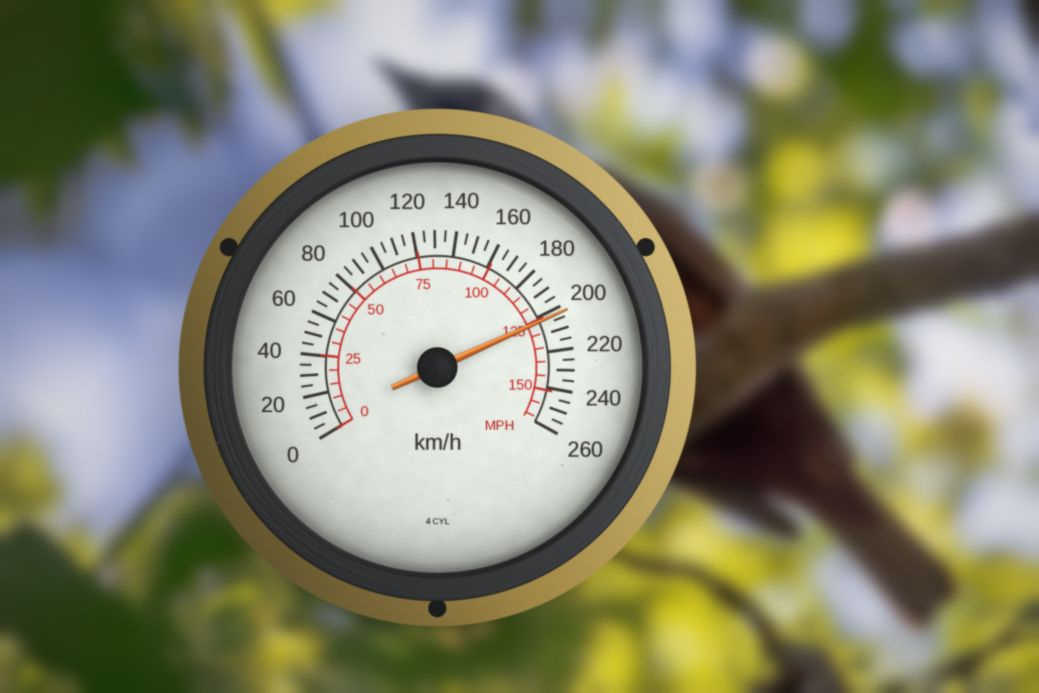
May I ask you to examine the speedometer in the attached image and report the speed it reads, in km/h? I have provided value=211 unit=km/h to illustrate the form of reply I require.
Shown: value=202.5 unit=km/h
